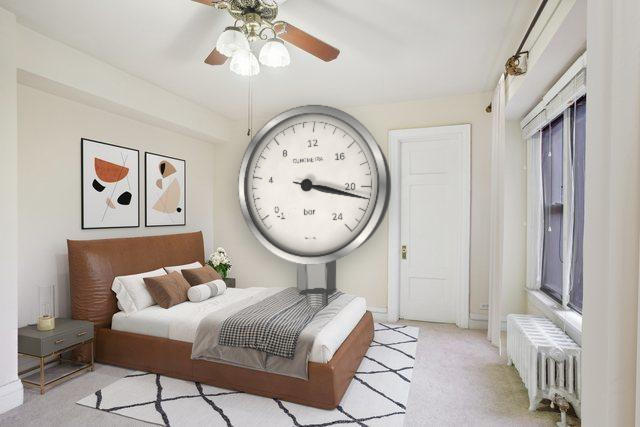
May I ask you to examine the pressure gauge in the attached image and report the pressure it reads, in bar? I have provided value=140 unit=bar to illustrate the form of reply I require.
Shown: value=21 unit=bar
